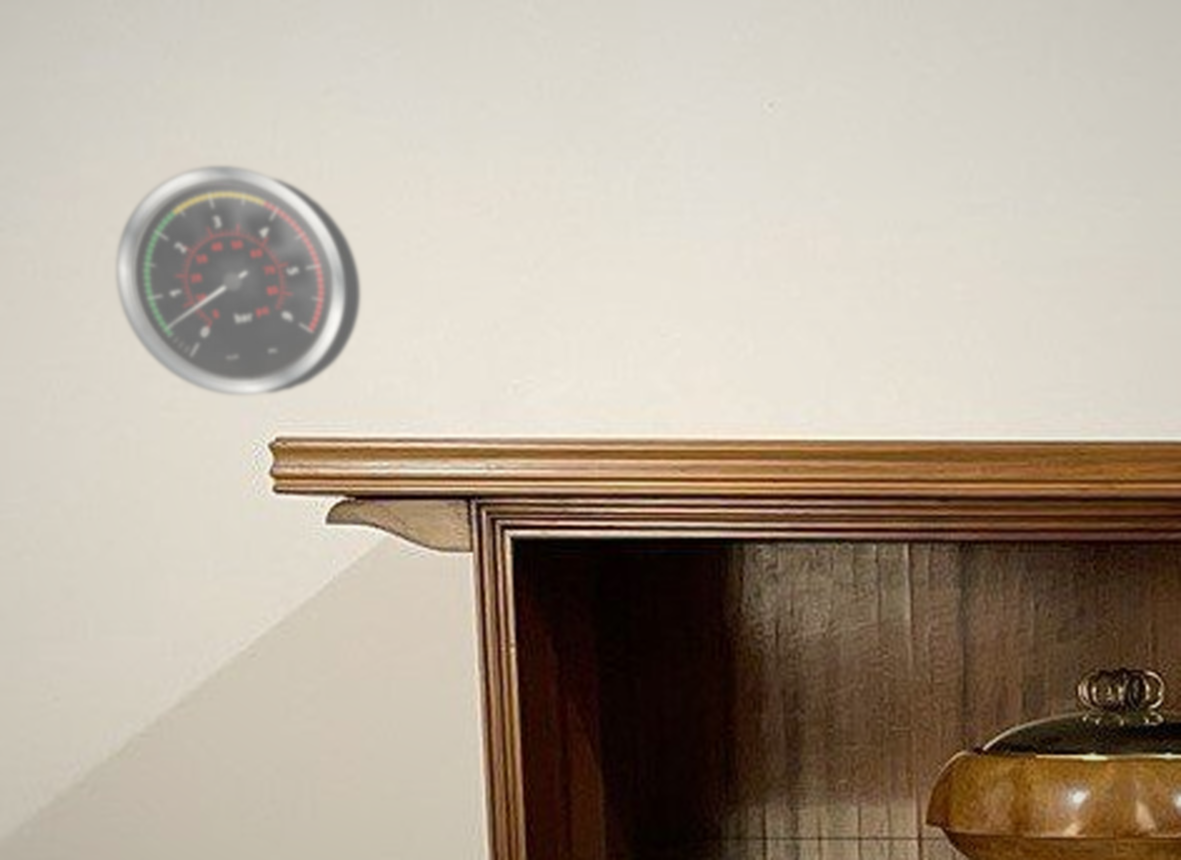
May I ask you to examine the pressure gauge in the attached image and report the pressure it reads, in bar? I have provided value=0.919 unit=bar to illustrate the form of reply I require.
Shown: value=0.5 unit=bar
